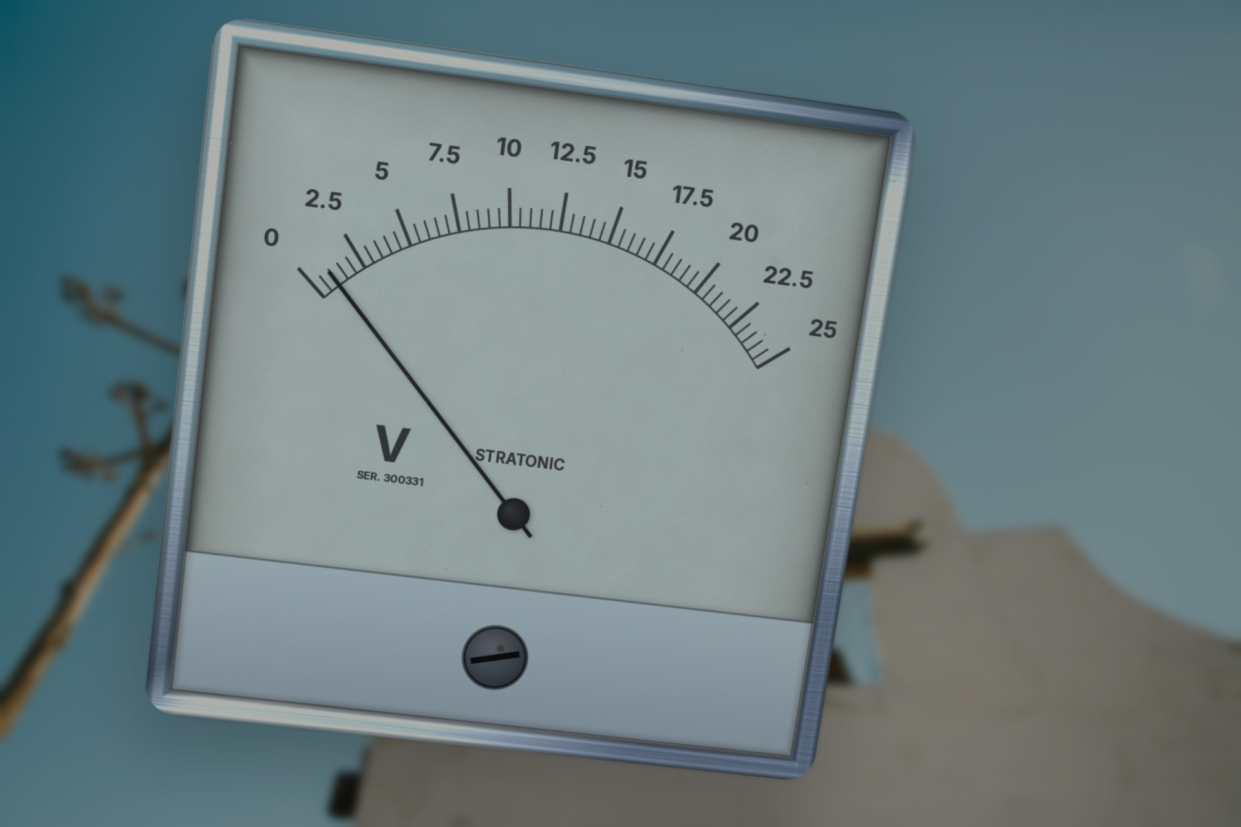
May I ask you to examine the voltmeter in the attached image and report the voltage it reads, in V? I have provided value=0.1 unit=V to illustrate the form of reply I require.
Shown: value=1 unit=V
